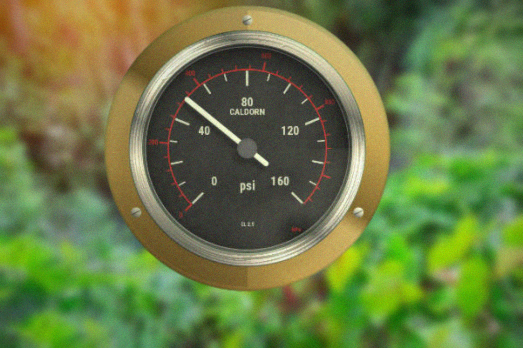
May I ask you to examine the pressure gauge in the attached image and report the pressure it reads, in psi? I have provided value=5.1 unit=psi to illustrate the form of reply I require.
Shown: value=50 unit=psi
